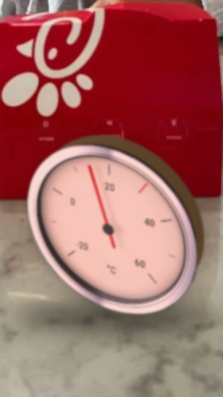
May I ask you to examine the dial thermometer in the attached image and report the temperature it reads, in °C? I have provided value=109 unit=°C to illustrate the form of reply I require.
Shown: value=15 unit=°C
